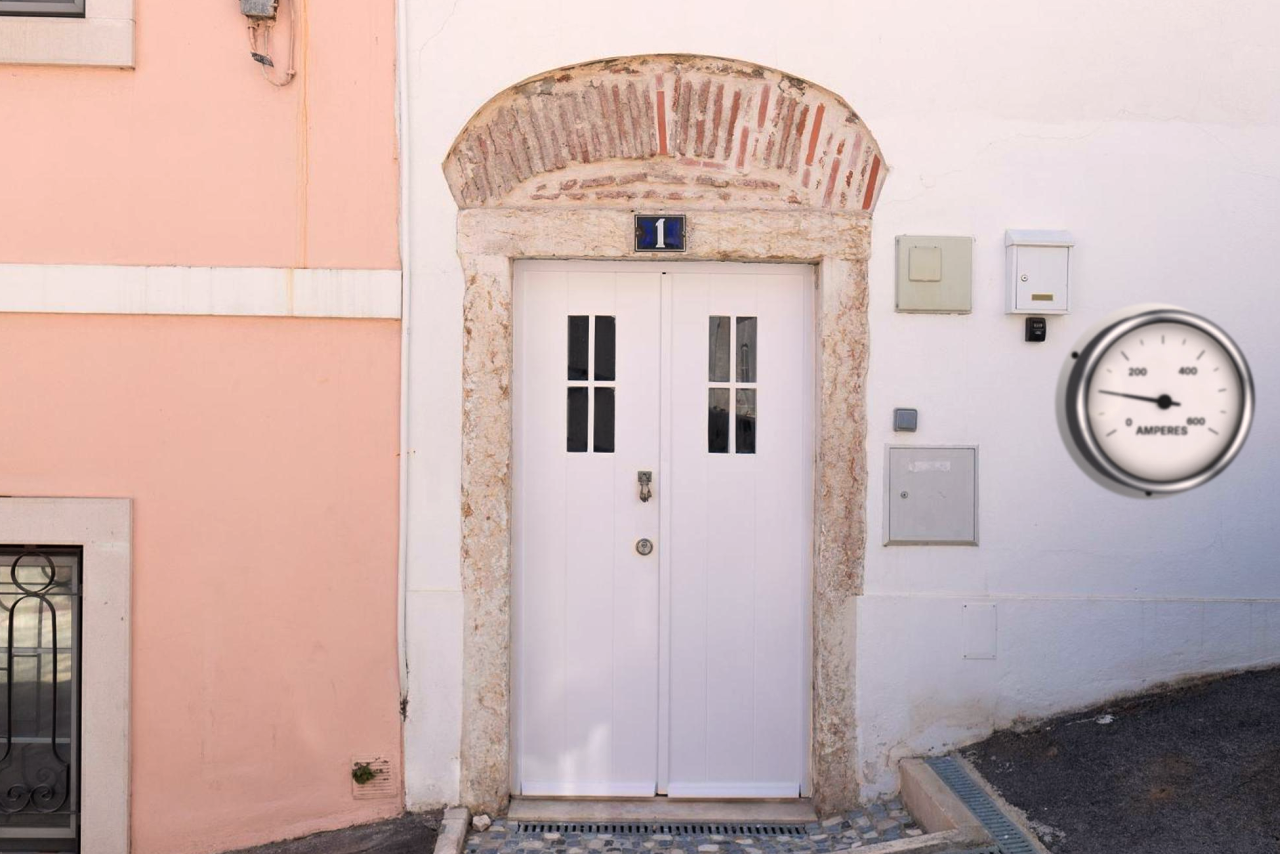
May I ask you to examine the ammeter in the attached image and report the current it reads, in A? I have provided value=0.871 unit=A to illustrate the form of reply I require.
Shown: value=100 unit=A
